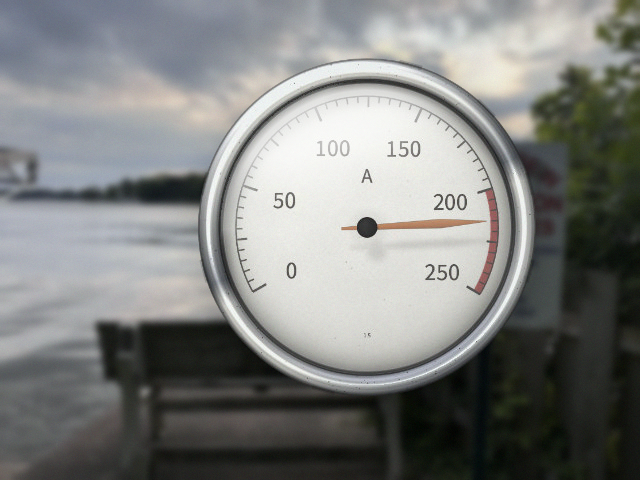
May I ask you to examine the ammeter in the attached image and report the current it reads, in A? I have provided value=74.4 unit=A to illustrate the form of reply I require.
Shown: value=215 unit=A
